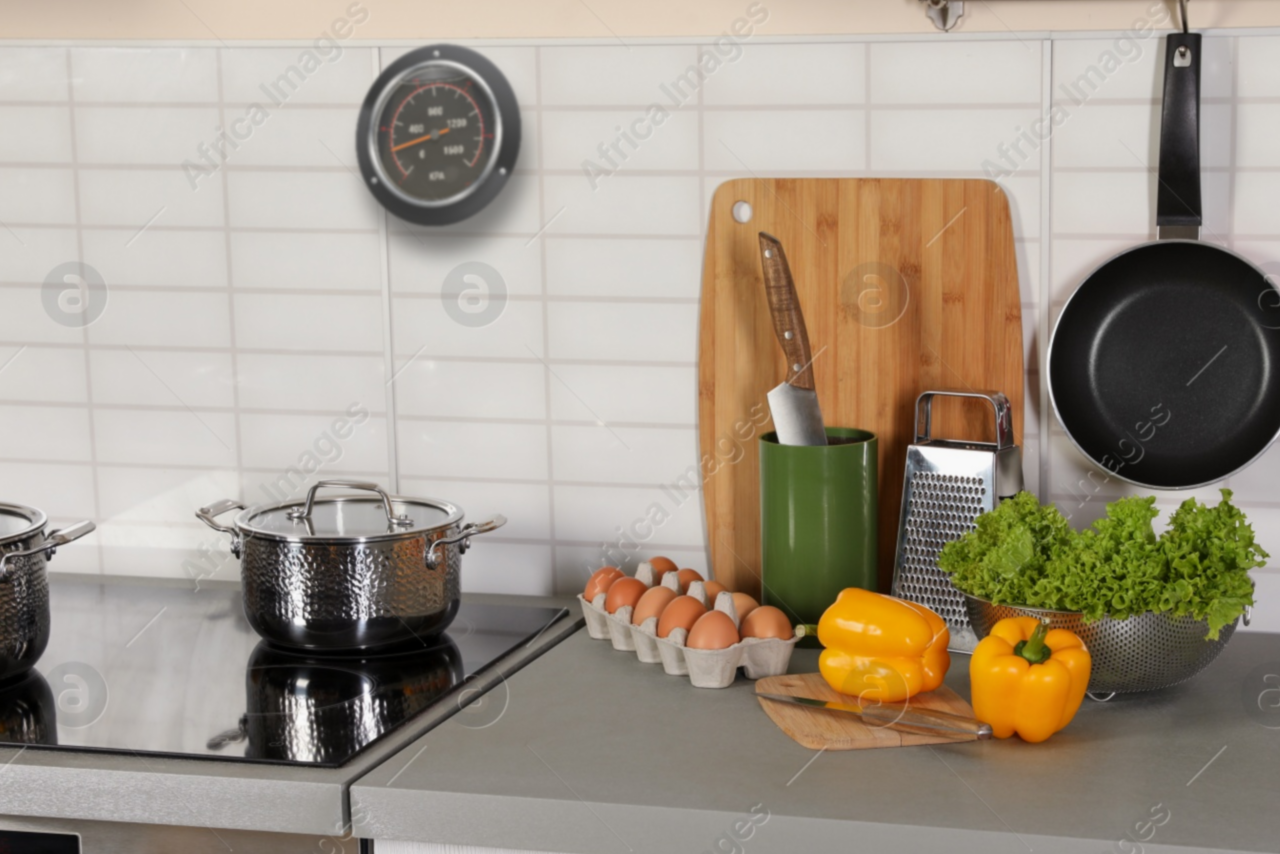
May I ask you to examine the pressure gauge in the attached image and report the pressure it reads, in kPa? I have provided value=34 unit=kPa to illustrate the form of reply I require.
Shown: value=200 unit=kPa
